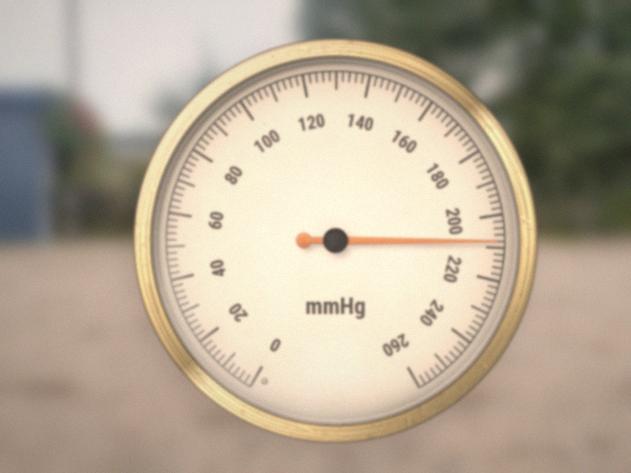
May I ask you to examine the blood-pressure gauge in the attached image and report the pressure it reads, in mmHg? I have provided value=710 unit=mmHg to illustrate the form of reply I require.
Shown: value=208 unit=mmHg
